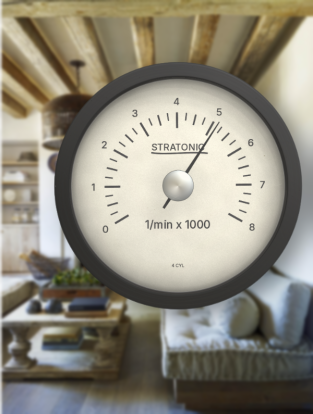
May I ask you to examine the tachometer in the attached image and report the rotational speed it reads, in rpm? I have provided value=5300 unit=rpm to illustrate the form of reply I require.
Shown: value=5125 unit=rpm
